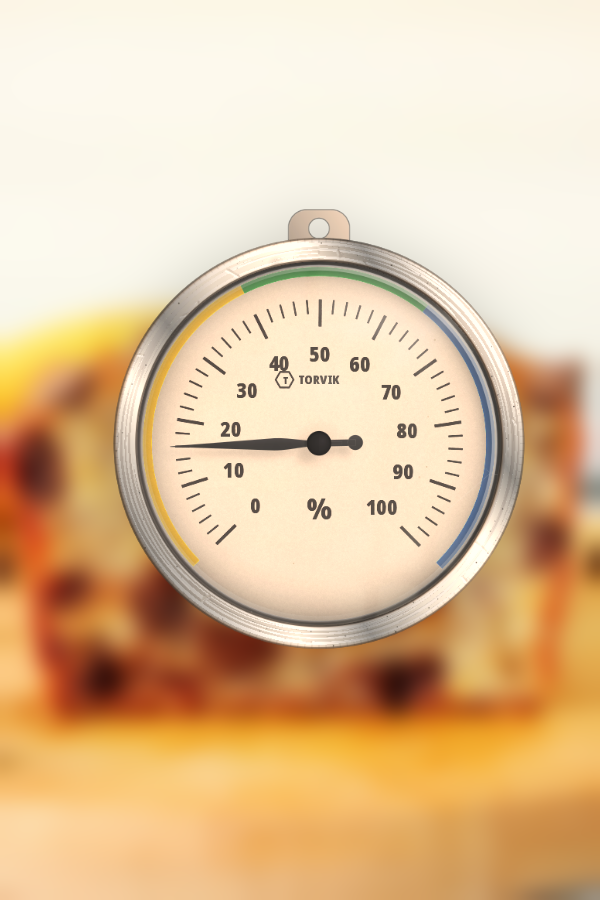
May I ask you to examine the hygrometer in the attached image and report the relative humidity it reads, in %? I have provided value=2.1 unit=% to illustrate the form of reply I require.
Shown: value=16 unit=%
